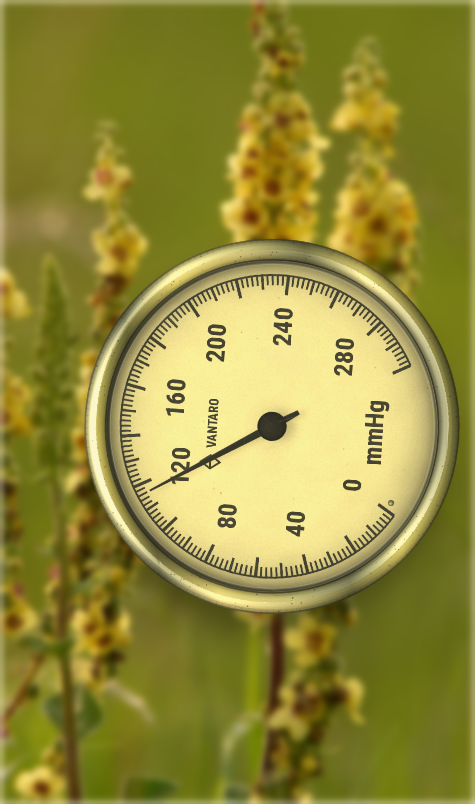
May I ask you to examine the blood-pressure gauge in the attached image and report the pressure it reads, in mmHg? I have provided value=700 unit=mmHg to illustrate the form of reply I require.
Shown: value=116 unit=mmHg
